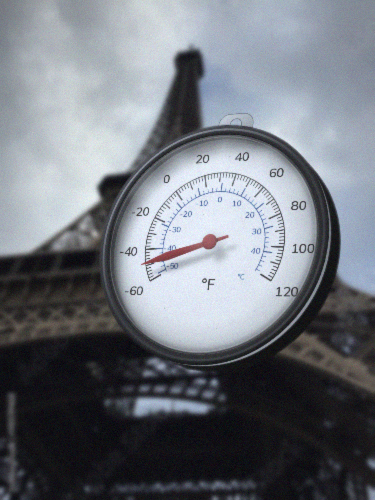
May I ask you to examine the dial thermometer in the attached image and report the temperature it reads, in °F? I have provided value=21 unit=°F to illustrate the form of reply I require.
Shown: value=-50 unit=°F
